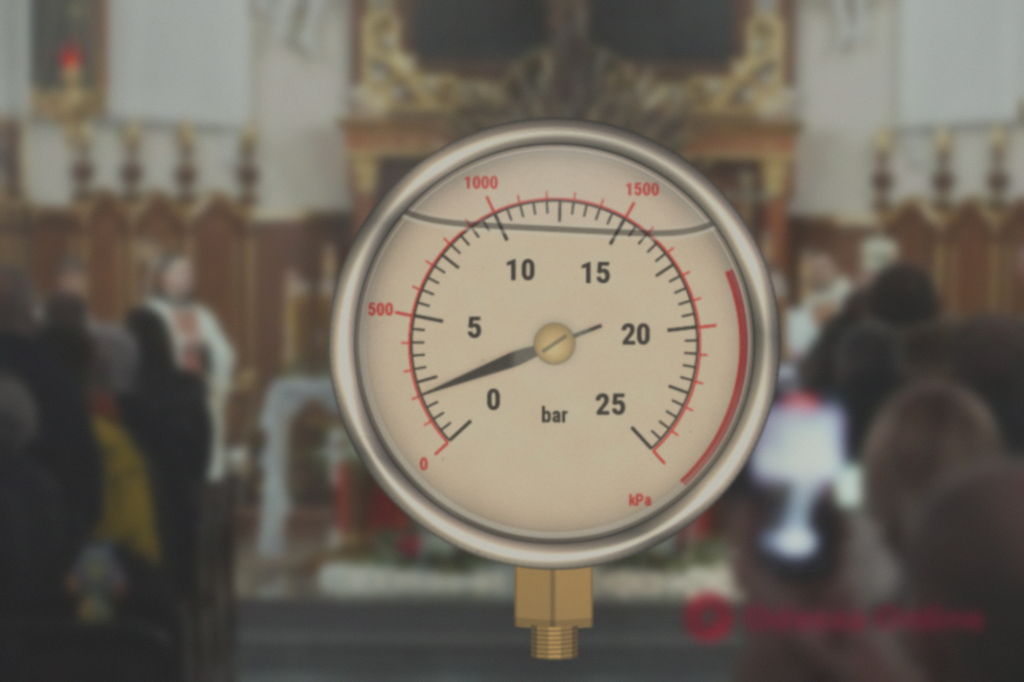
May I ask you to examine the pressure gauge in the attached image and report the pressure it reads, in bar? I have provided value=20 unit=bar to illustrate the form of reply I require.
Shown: value=2 unit=bar
